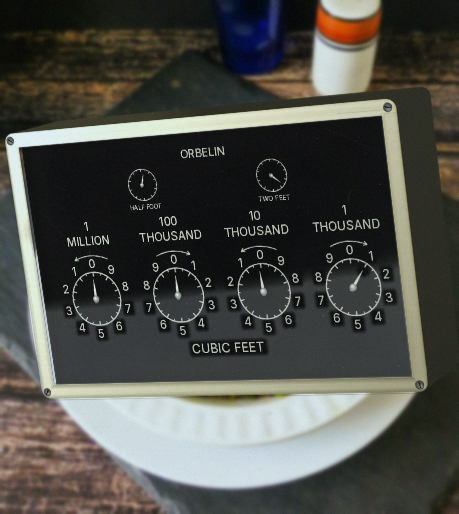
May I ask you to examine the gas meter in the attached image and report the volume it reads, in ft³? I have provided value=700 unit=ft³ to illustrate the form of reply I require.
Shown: value=100 unit=ft³
